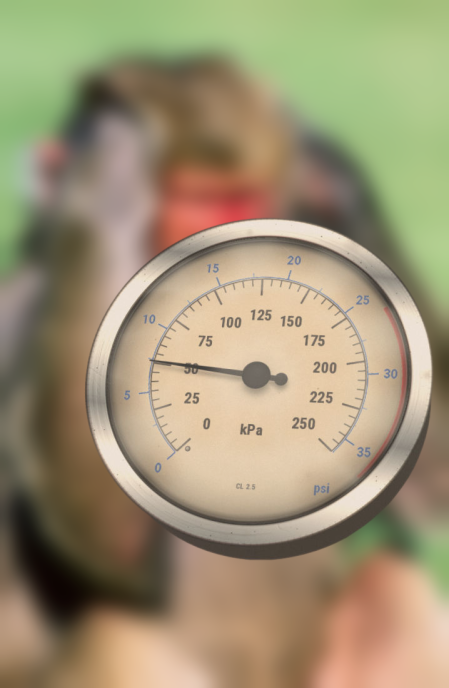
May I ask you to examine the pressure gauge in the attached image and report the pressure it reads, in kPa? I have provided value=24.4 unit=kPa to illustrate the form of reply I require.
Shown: value=50 unit=kPa
